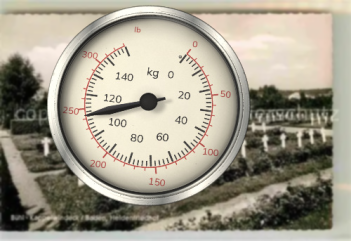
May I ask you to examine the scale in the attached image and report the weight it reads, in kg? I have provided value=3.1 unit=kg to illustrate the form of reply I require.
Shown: value=110 unit=kg
